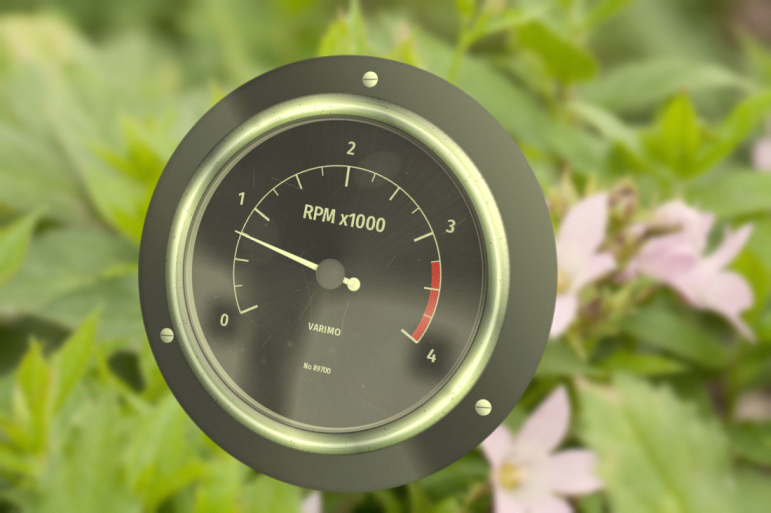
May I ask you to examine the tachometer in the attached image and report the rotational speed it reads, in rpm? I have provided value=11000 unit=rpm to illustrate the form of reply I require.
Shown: value=750 unit=rpm
